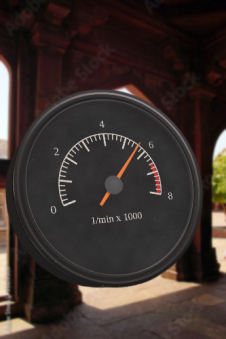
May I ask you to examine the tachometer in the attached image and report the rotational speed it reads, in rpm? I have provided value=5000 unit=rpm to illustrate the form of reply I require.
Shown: value=5600 unit=rpm
